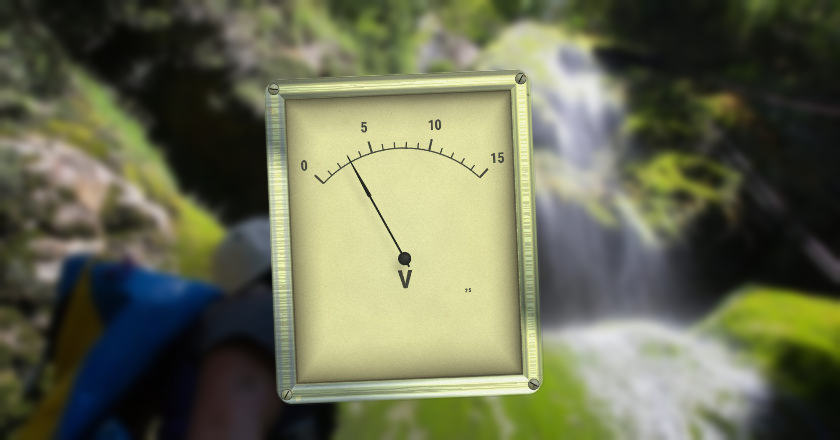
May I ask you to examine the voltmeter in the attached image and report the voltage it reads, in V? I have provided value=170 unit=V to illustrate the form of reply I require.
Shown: value=3 unit=V
